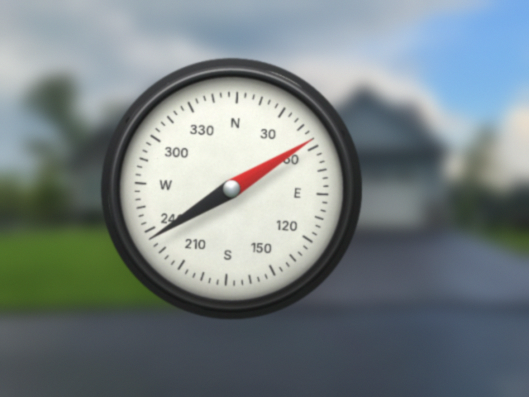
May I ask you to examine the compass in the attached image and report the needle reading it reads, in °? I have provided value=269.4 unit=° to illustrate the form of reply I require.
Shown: value=55 unit=°
